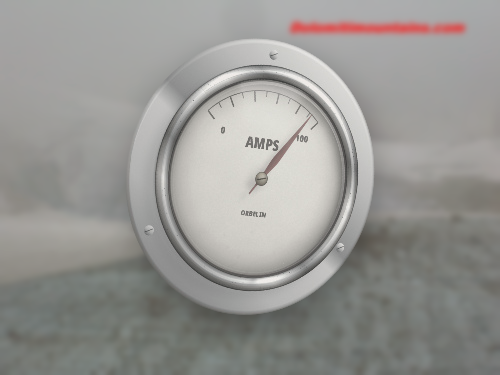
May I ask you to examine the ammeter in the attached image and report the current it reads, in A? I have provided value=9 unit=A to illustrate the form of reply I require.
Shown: value=90 unit=A
